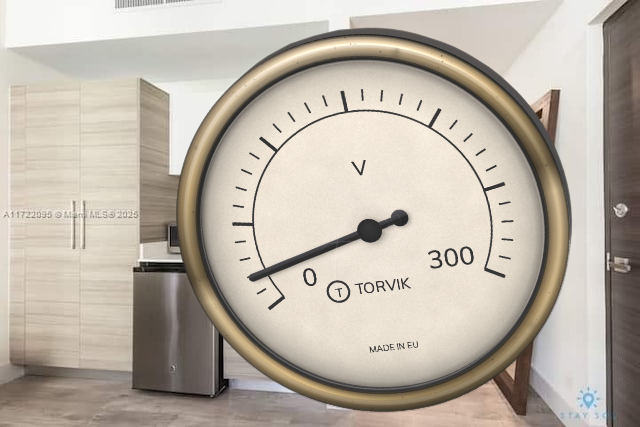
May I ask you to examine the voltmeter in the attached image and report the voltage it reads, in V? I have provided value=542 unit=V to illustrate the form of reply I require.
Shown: value=20 unit=V
